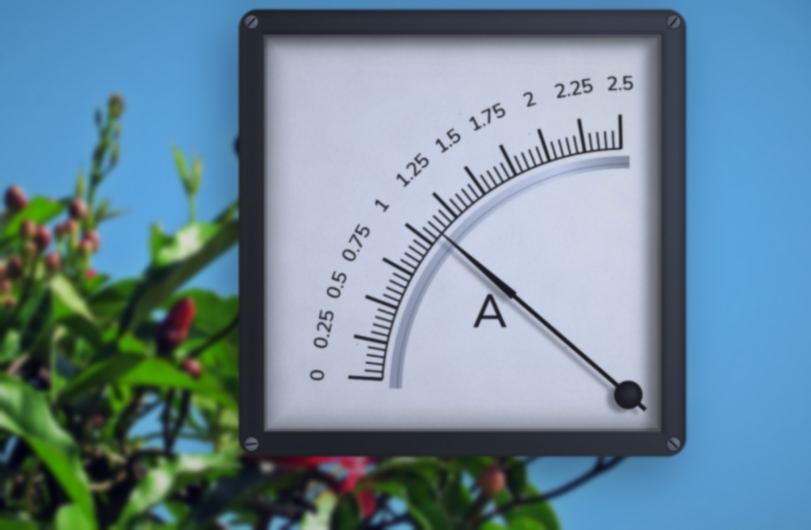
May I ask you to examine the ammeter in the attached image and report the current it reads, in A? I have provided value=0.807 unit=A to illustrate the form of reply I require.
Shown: value=1.1 unit=A
